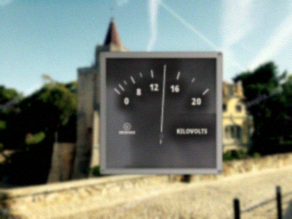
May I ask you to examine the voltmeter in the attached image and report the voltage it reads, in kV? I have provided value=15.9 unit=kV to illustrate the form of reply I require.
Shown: value=14 unit=kV
